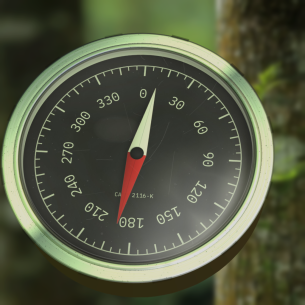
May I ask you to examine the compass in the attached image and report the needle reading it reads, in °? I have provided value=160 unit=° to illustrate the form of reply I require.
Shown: value=190 unit=°
